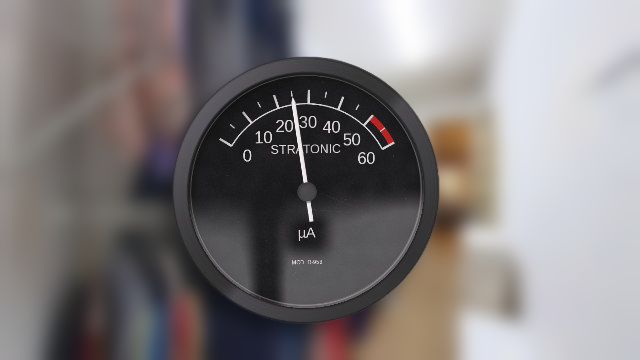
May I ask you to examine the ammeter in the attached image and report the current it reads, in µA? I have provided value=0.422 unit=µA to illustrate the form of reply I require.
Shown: value=25 unit=µA
